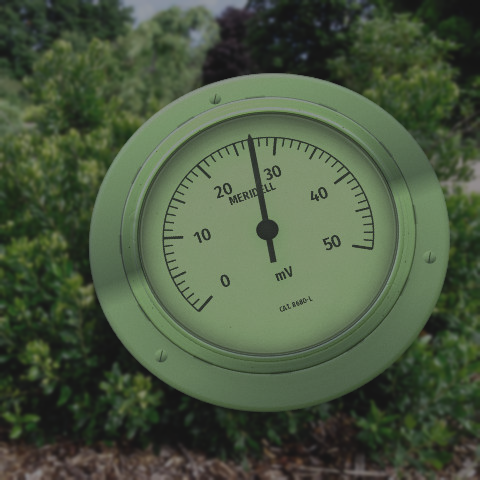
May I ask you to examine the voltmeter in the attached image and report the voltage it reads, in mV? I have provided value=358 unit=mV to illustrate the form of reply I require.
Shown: value=27 unit=mV
